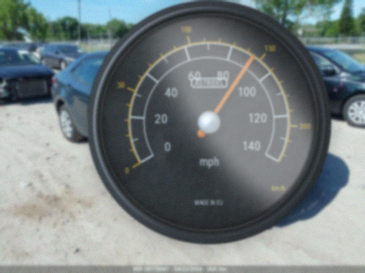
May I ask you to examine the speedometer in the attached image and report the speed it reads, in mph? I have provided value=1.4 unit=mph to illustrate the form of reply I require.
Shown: value=90 unit=mph
